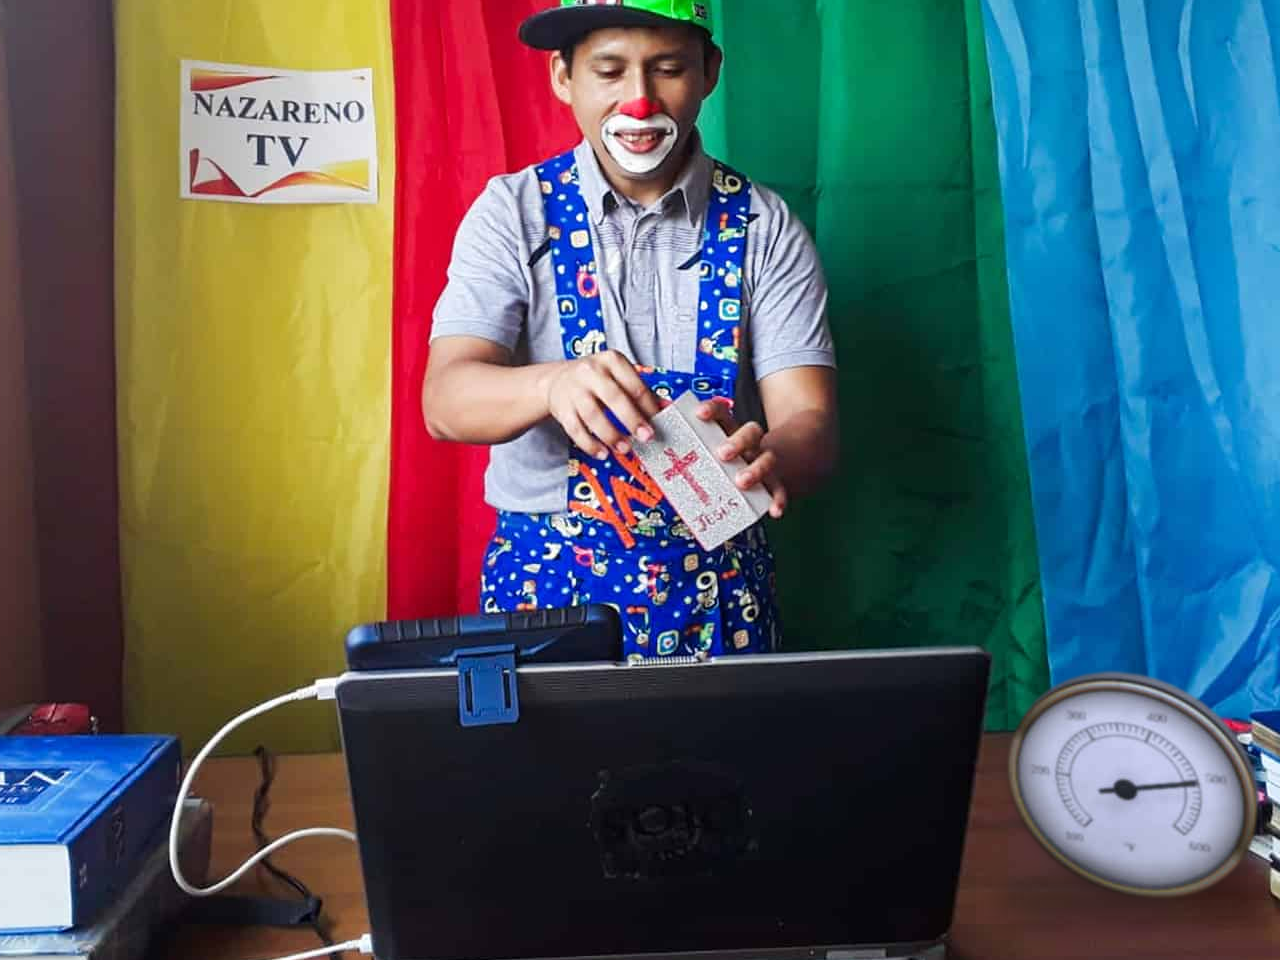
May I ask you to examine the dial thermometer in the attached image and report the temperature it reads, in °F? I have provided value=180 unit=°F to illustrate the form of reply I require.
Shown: value=500 unit=°F
